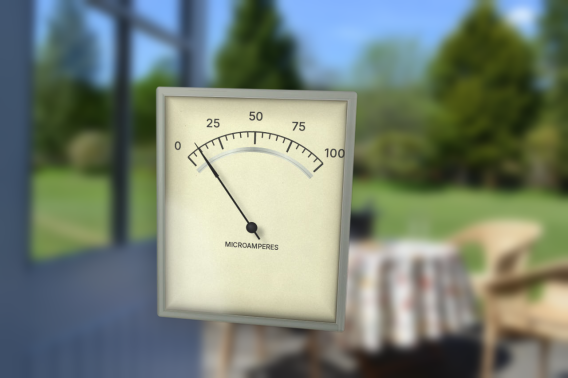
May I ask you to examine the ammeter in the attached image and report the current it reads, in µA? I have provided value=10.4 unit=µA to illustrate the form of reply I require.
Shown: value=10 unit=µA
